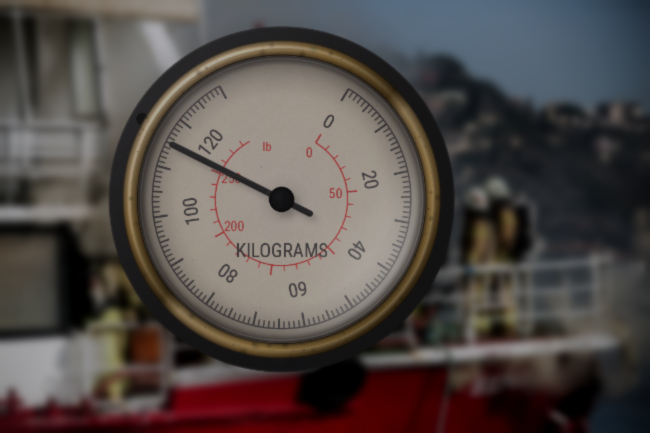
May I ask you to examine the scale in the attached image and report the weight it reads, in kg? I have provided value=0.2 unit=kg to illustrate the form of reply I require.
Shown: value=115 unit=kg
